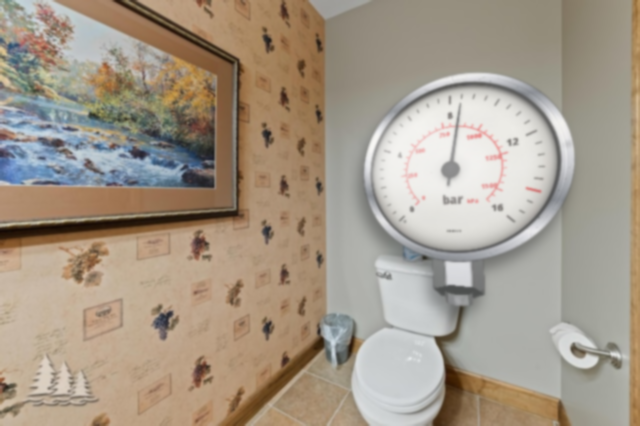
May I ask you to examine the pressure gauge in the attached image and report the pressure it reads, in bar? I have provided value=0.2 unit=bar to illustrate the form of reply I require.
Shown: value=8.5 unit=bar
